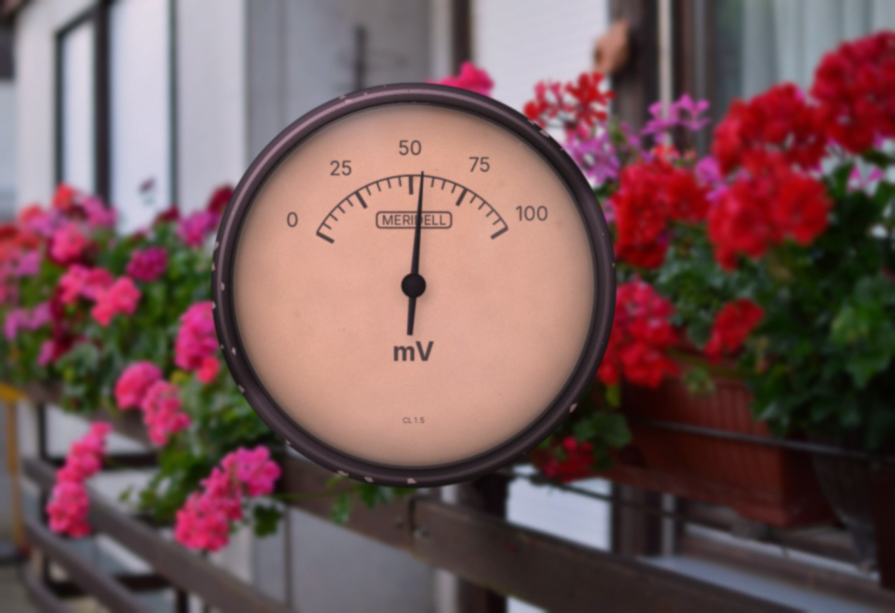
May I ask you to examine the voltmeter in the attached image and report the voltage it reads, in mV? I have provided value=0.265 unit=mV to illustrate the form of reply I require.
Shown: value=55 unit=mV
